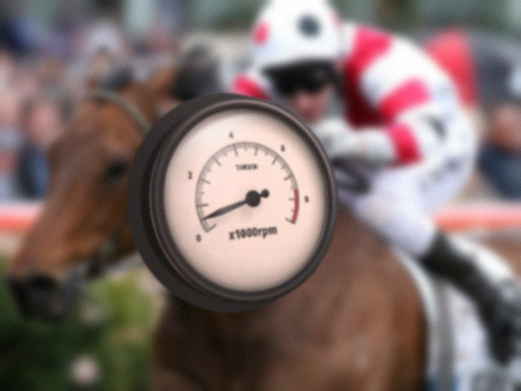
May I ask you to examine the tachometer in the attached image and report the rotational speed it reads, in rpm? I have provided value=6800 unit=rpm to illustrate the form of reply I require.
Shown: value=500 unit=rpm
